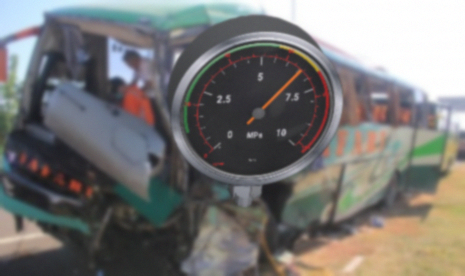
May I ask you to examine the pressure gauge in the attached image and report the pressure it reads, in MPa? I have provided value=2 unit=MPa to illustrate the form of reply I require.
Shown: value=6.5 unit=MPa
